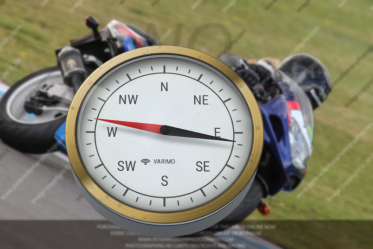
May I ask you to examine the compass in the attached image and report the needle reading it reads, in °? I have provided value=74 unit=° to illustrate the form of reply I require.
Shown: value=280 unit=°
